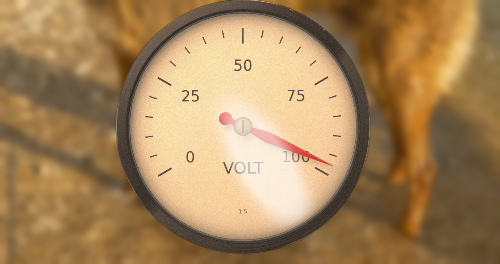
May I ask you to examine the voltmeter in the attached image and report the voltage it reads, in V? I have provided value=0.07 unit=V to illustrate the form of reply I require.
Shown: value=97.5 unit=V
